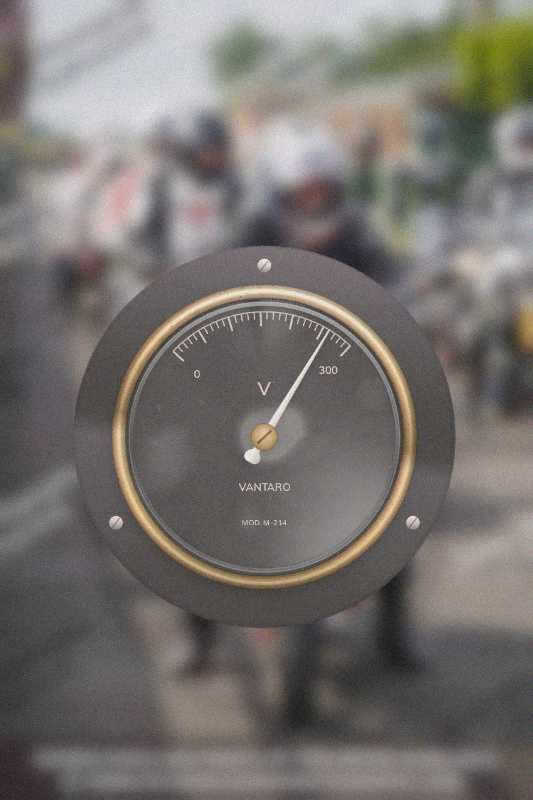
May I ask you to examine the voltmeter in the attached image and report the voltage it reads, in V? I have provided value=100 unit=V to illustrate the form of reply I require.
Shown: value=260 unit=V
